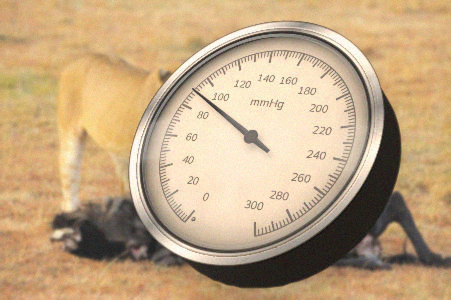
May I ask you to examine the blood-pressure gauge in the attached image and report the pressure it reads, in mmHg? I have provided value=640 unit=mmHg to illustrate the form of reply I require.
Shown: value=90 unit=mmHg
